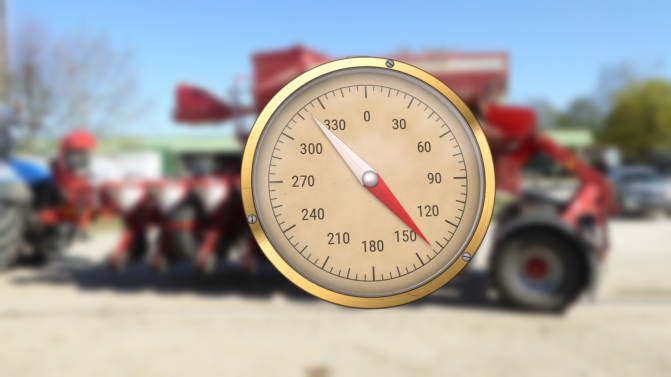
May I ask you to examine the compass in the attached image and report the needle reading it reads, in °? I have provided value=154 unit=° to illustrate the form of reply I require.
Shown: value=140 unit=°
